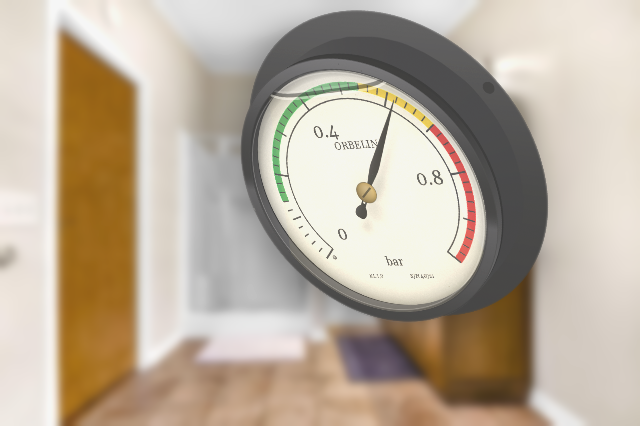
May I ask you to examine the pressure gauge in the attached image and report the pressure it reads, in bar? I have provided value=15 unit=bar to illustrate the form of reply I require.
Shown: value=0.62 unit=bar
